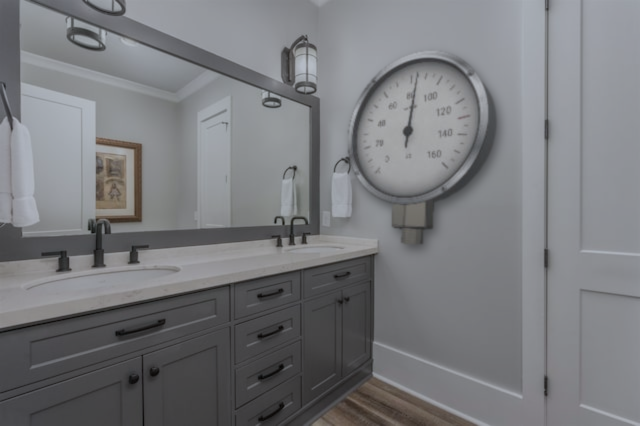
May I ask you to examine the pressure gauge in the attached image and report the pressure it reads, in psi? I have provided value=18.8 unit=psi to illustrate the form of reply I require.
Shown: value=85 unit=psi
